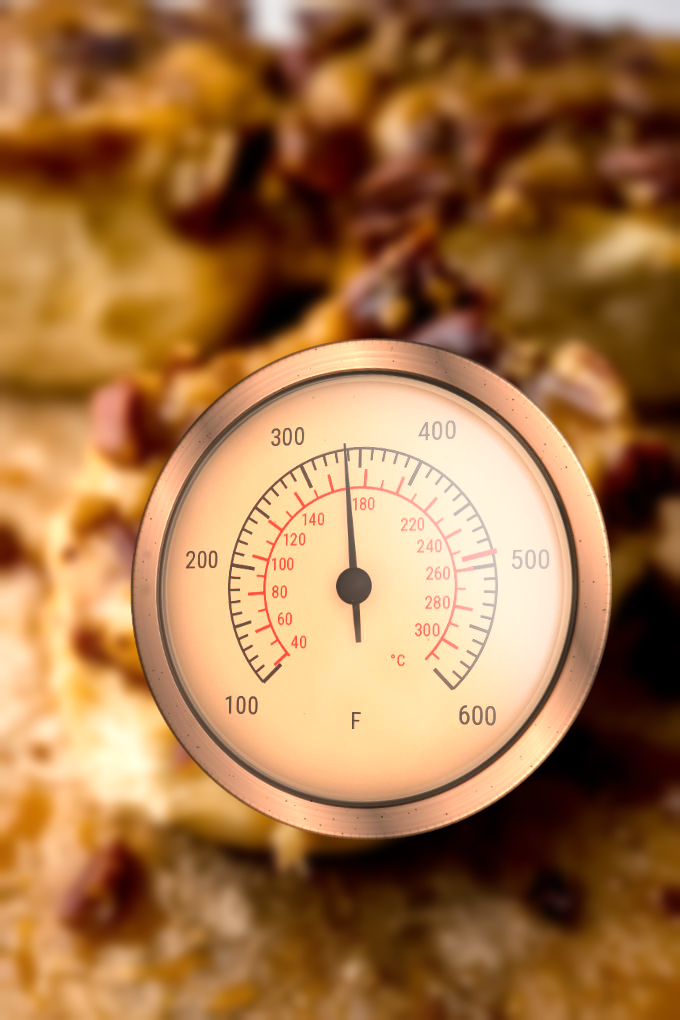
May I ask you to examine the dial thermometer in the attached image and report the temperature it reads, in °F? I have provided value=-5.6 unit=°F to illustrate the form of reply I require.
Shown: value=340 unit=°F
